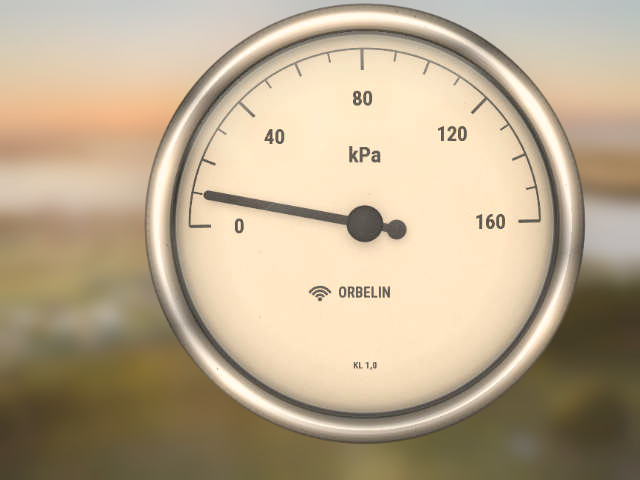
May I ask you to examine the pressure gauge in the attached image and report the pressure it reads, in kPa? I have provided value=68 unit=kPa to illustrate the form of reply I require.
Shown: value=10 unit=kPa
